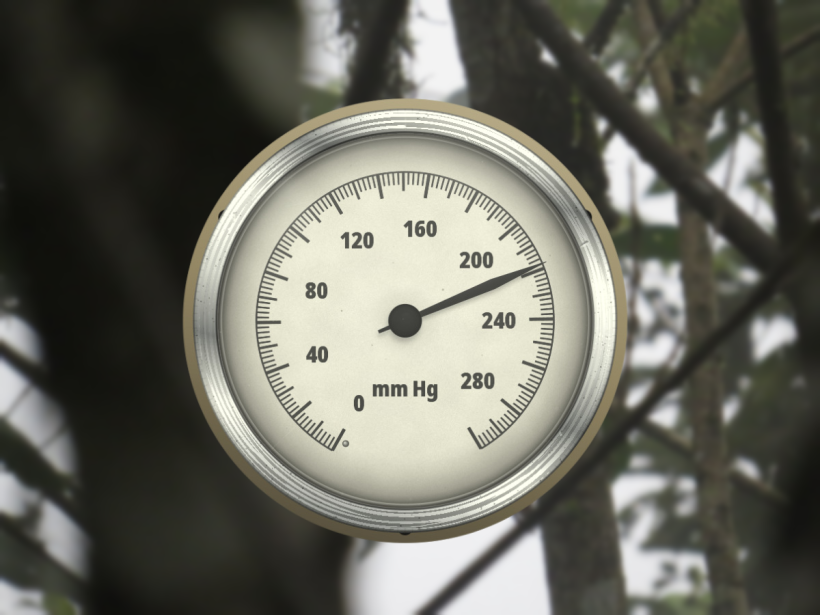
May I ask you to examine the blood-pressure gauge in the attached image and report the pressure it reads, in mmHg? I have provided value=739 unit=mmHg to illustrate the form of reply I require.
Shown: value=218 unit=mmHg
